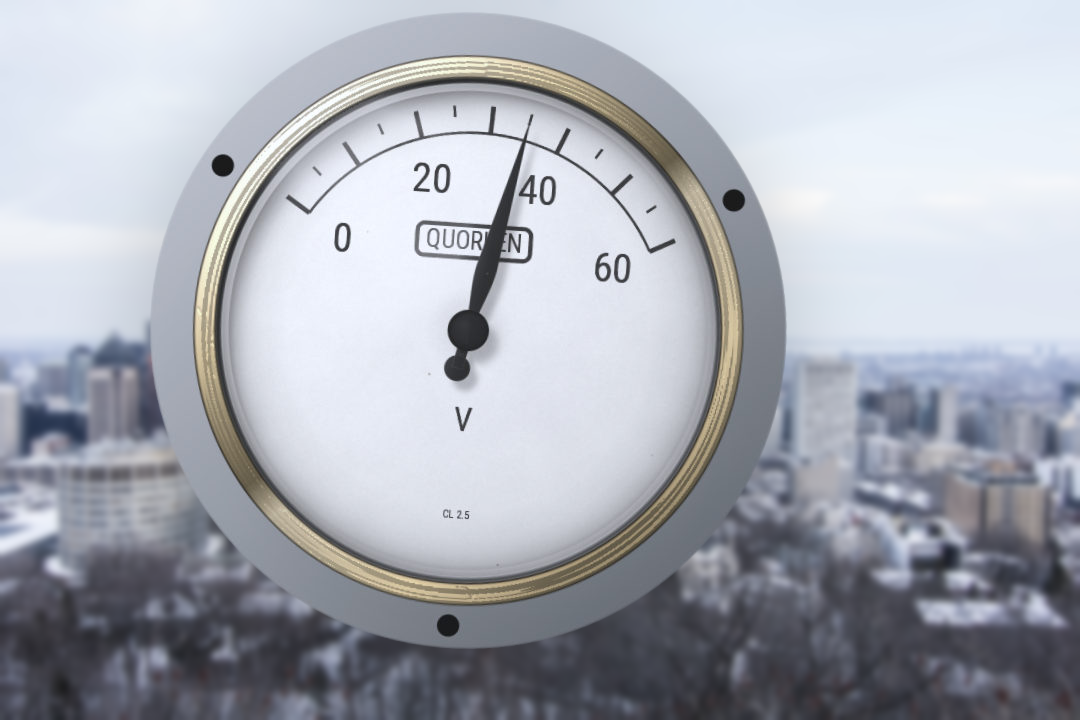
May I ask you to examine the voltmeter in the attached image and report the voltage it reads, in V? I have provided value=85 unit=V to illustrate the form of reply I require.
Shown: value=35 unit=V
